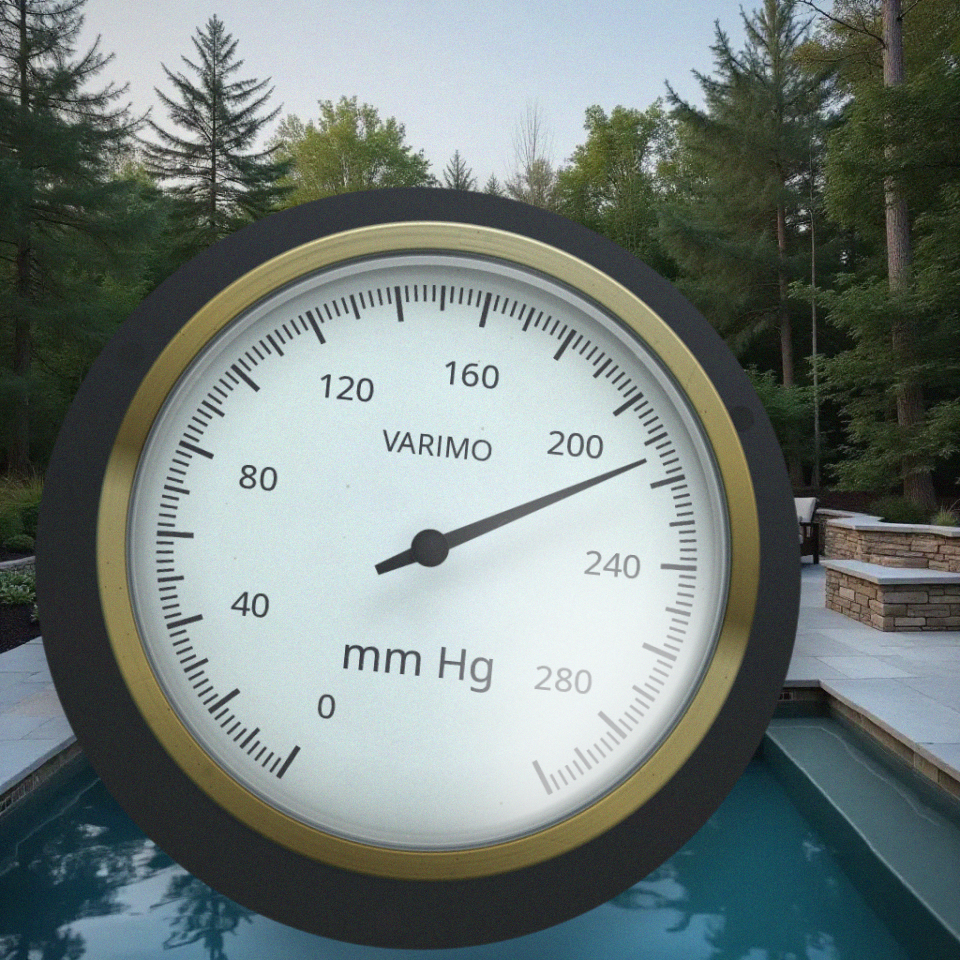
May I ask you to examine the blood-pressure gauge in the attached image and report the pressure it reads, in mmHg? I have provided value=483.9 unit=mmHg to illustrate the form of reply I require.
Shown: value=214 unit=mmHg
